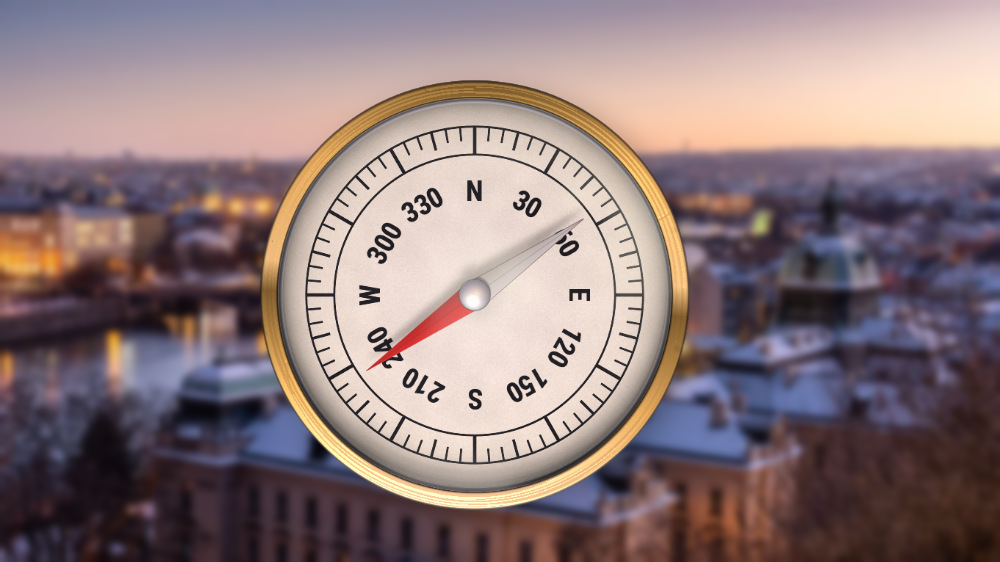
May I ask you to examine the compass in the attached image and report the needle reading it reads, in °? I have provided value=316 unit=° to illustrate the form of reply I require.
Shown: value=235 unit=°
